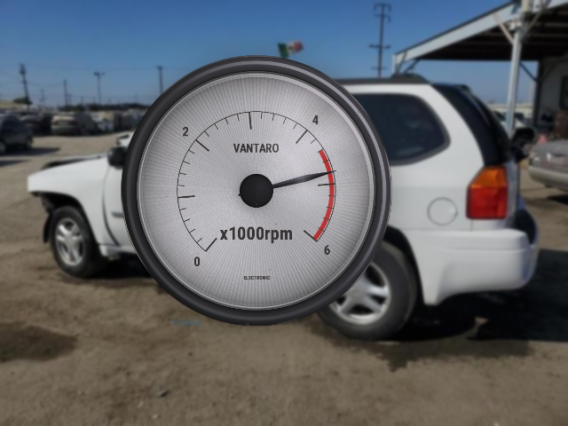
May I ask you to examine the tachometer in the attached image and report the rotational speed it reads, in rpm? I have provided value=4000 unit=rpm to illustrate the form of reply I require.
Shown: value=4800 unit=rpm
